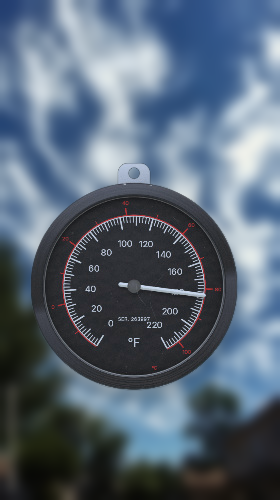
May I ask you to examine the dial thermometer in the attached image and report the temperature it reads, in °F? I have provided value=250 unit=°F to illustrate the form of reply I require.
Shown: value=180 unit=°F
